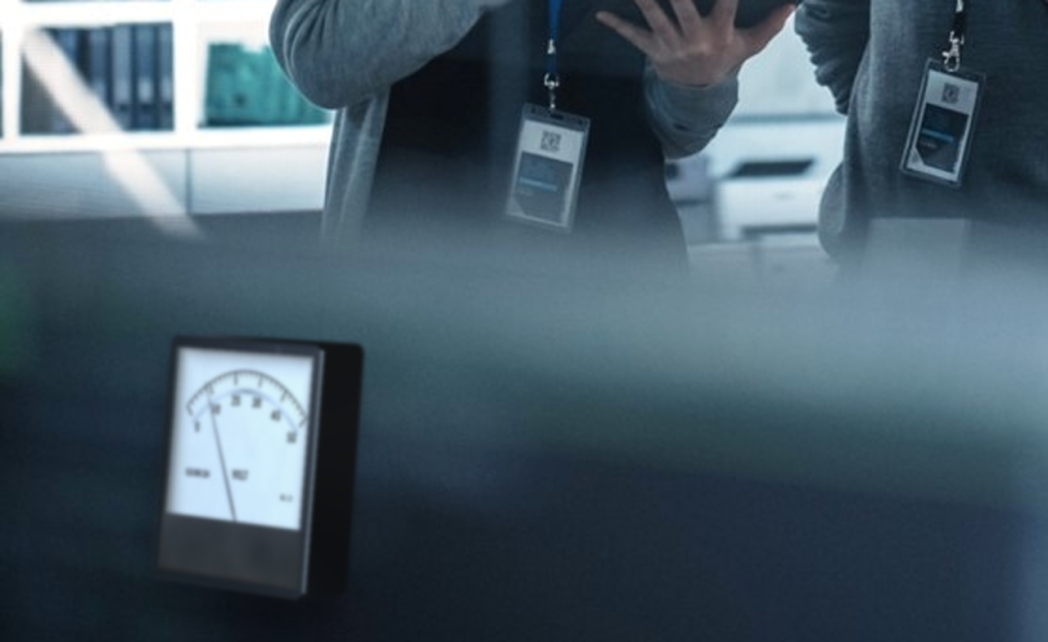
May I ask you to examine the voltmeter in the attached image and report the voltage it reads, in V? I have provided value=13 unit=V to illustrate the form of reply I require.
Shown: value=10 unit=V
